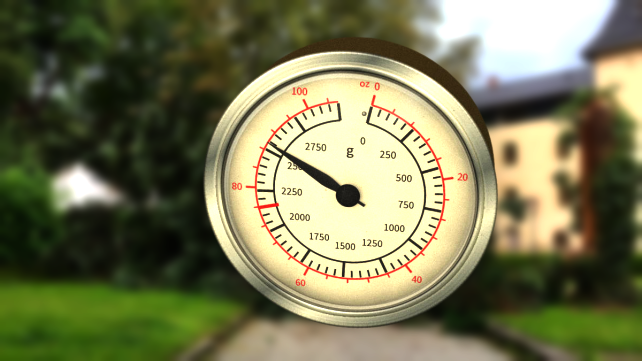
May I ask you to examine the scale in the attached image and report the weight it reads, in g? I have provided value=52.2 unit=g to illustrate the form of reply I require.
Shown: value=2550 unit=g
